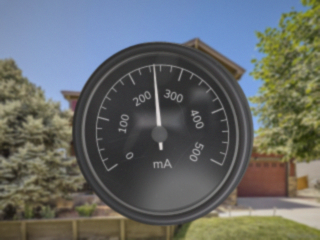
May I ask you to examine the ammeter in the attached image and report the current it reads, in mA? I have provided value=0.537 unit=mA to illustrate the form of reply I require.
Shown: value=250 unit=mA
